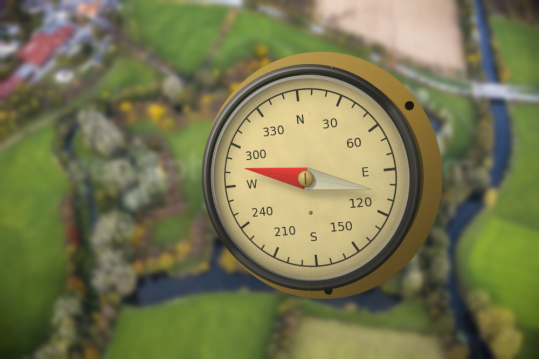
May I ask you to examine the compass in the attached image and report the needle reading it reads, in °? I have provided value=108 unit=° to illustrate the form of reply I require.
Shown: value=285 unit=°
